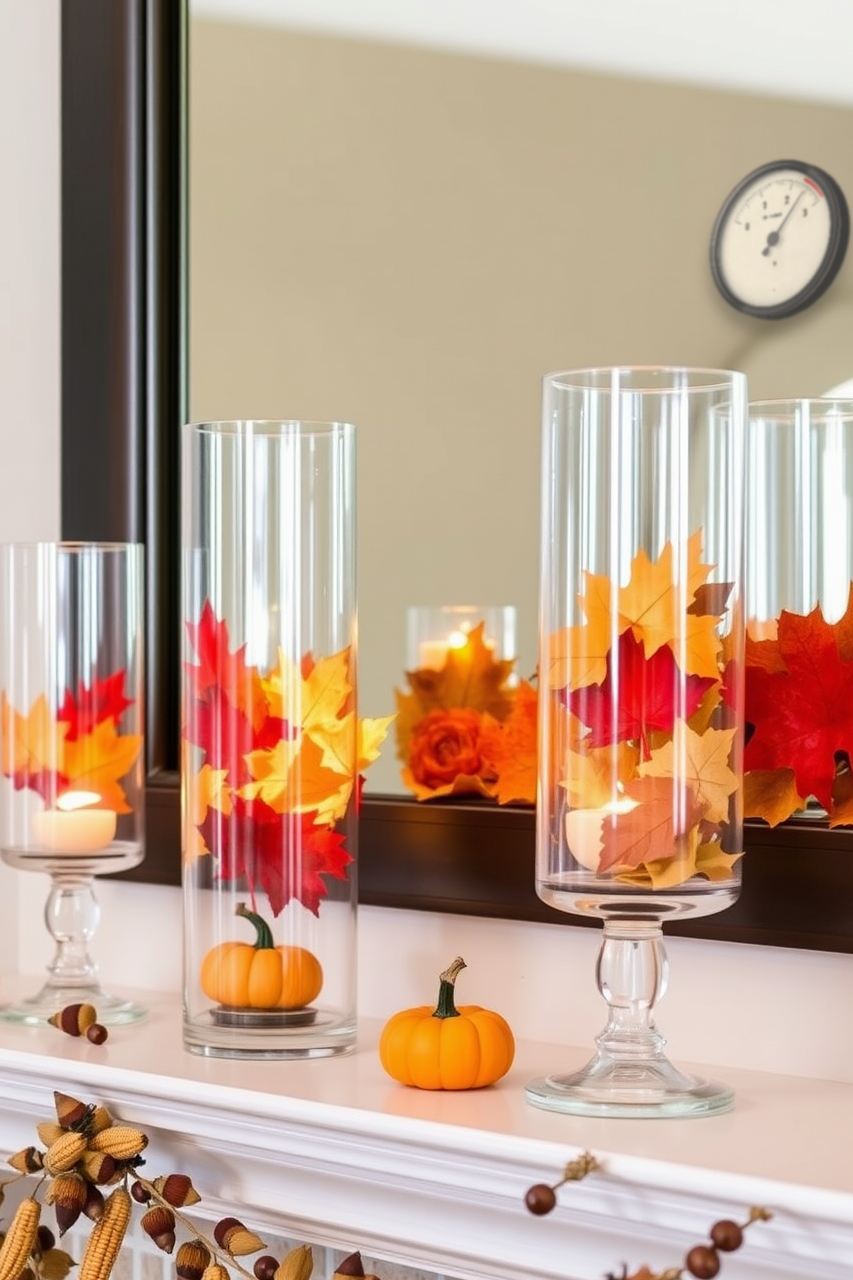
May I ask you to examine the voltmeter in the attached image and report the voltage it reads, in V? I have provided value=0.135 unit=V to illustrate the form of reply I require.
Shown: value=2.5 unit=V
